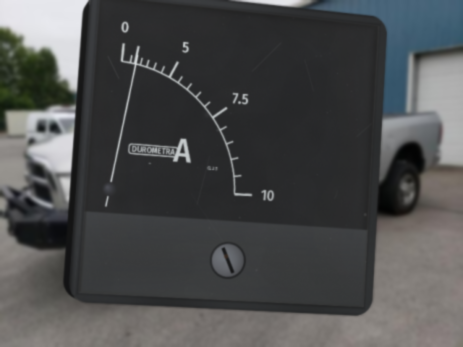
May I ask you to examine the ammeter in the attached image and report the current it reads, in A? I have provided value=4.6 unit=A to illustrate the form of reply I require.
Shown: value=2.5 unit=A
